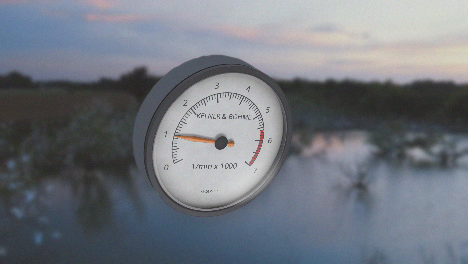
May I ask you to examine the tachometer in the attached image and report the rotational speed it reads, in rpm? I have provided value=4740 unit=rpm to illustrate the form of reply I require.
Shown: value=1000 unit=rpm
